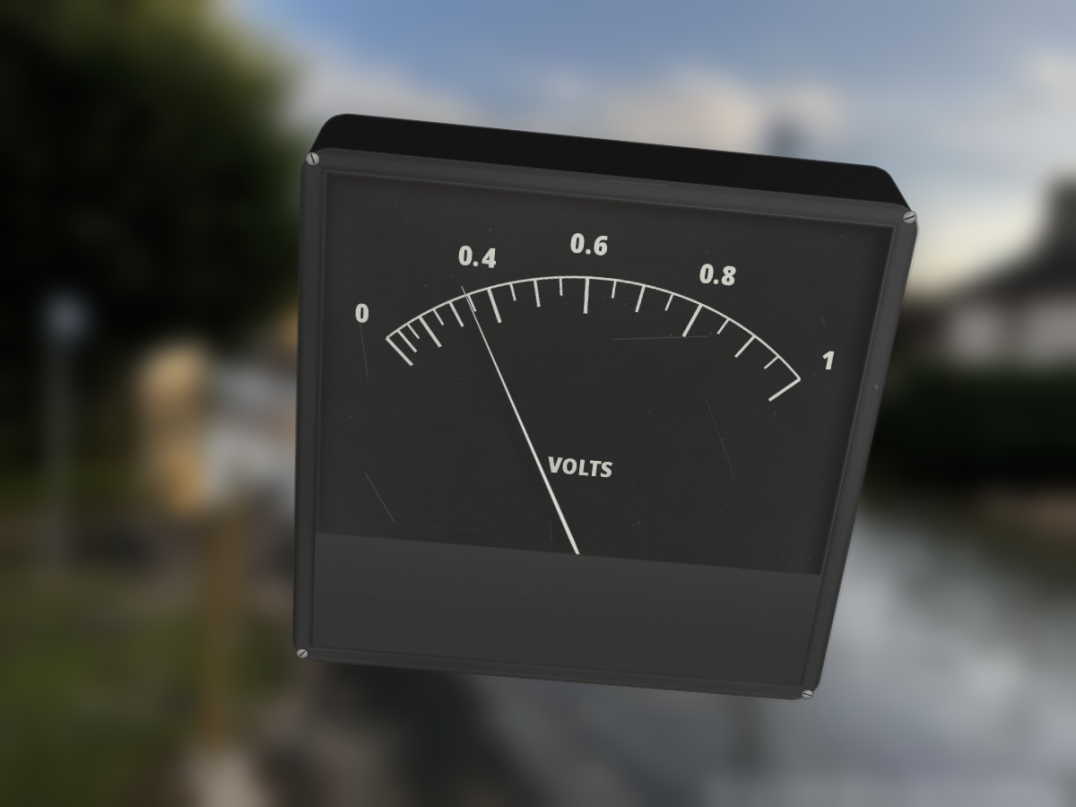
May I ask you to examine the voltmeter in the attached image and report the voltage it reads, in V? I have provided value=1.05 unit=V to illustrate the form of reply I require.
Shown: value=0.35 unit=V
